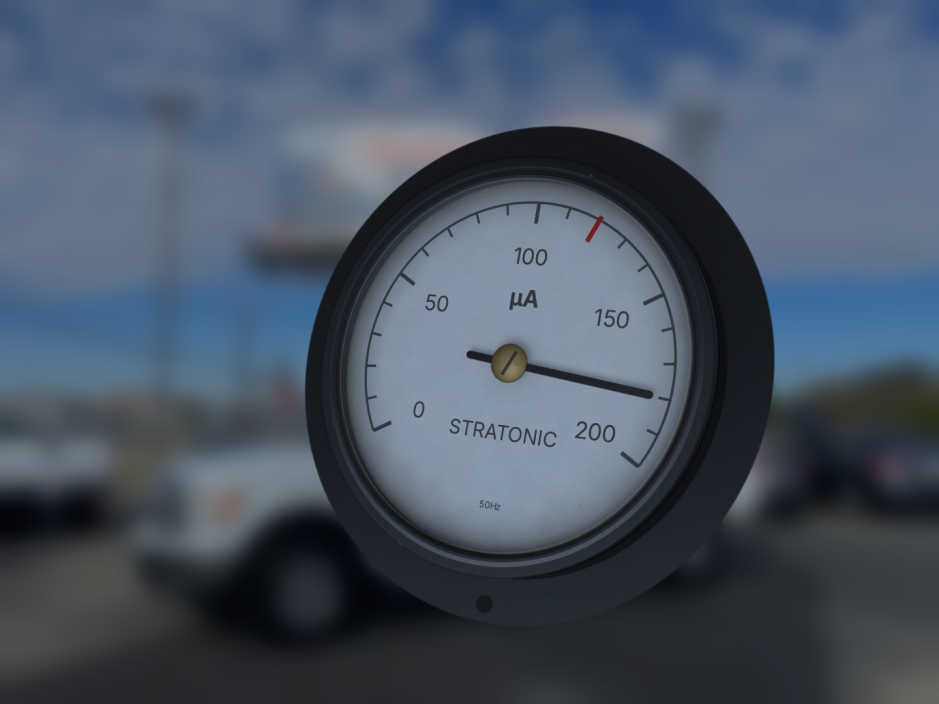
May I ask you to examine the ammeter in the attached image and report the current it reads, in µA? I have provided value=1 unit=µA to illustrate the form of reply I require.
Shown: value=180 unit=µA
